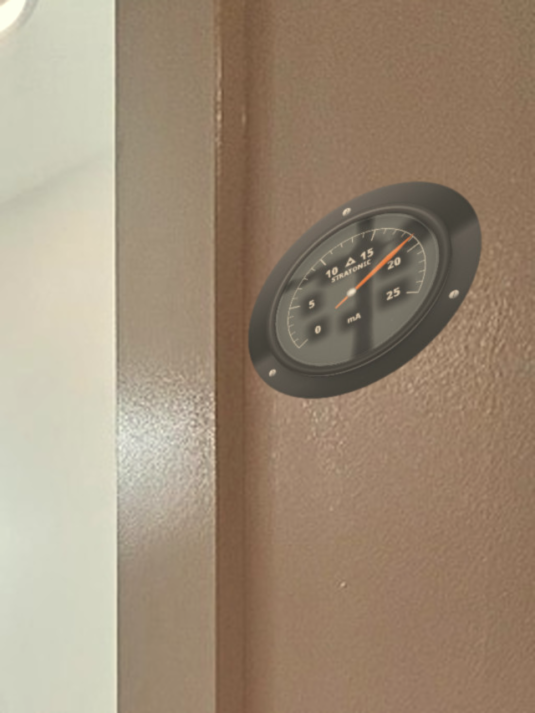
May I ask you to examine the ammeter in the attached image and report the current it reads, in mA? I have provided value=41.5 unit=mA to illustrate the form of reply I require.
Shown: value=19 unit=mA
